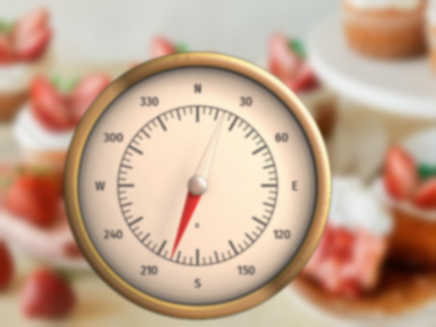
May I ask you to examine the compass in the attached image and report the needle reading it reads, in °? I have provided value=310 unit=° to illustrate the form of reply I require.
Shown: value=200 unit=°
